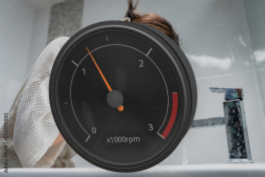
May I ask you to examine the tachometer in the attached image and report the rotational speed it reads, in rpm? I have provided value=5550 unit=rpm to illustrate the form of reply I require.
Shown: value=1250 unit=rpm
